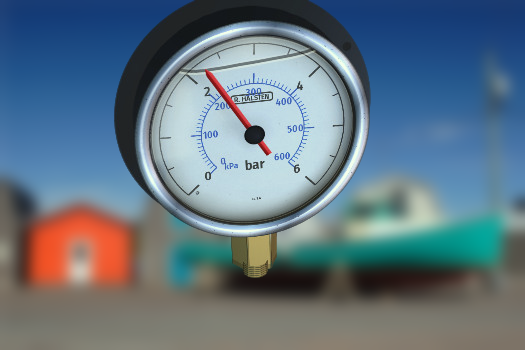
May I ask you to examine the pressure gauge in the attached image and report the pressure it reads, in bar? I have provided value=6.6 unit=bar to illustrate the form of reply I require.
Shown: value=2.25 unit=bar
